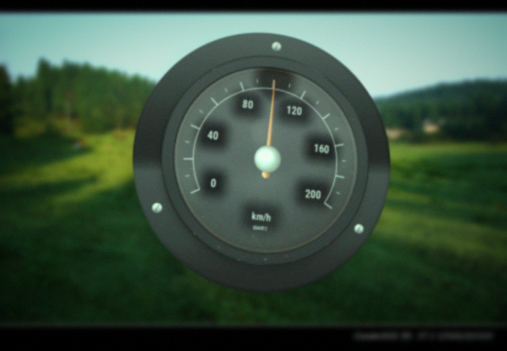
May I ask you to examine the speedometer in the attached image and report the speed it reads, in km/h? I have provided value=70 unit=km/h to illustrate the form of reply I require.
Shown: value=100 unit=km/h
